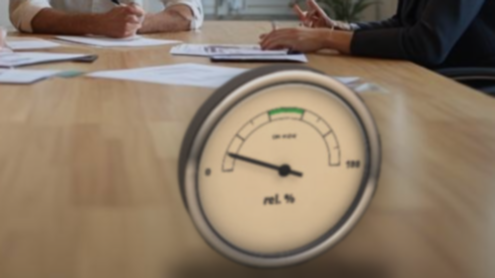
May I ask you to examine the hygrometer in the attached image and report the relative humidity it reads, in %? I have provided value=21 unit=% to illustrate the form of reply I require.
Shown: value=10 unit=%
